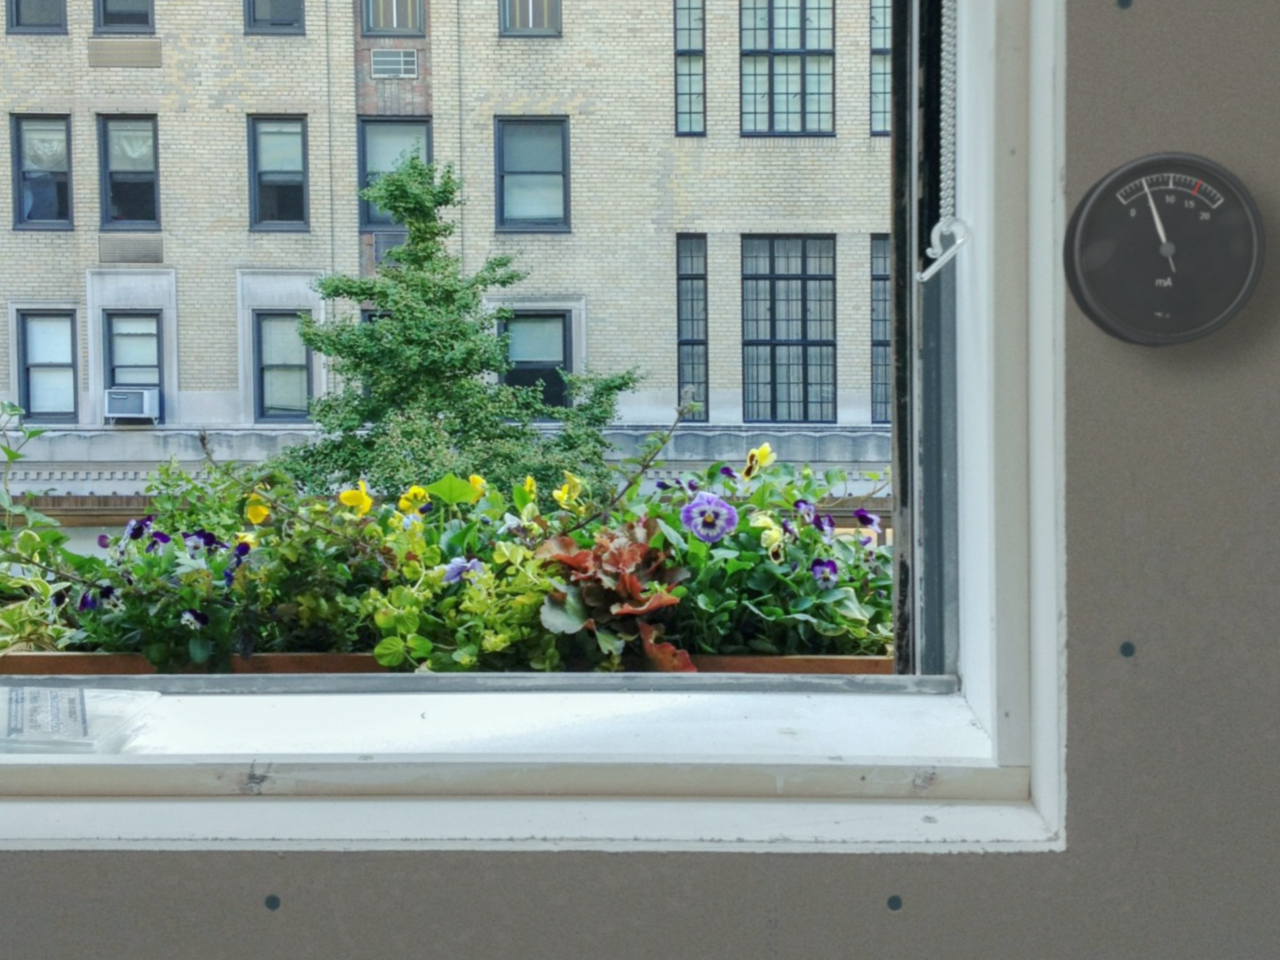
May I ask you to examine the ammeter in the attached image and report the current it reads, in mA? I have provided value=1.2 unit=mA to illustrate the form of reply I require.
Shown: value=5 unit=mA
